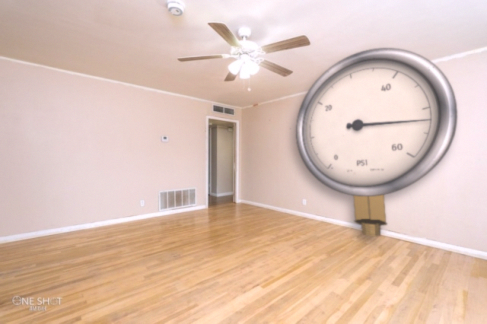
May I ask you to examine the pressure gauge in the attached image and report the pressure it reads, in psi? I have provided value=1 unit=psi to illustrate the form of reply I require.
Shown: value=52.5 unit=psi
